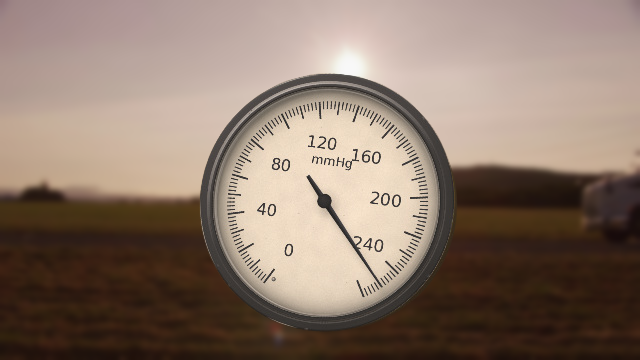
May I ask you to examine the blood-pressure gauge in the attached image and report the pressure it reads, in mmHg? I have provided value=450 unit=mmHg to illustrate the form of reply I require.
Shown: value=250 unit=mmHg
